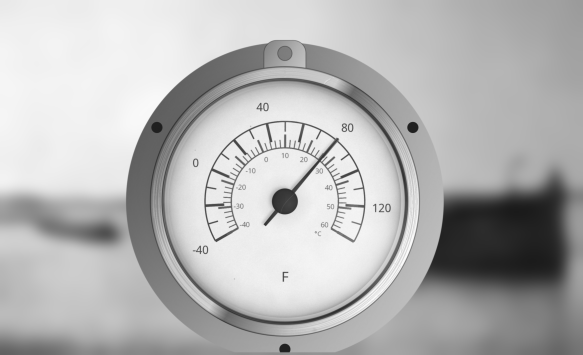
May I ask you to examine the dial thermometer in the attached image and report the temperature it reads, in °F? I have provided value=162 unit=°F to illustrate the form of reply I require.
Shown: value=80 unit=°F
